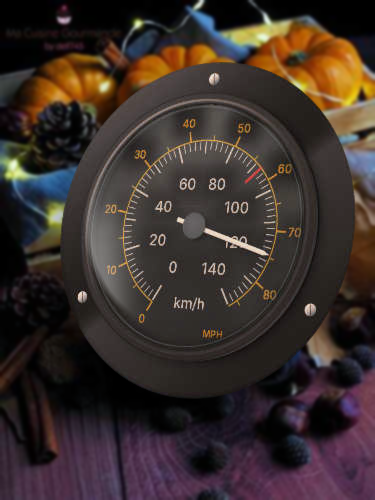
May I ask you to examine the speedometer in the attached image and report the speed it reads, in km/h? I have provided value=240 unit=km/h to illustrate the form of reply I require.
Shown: value=120 unit=km/h
